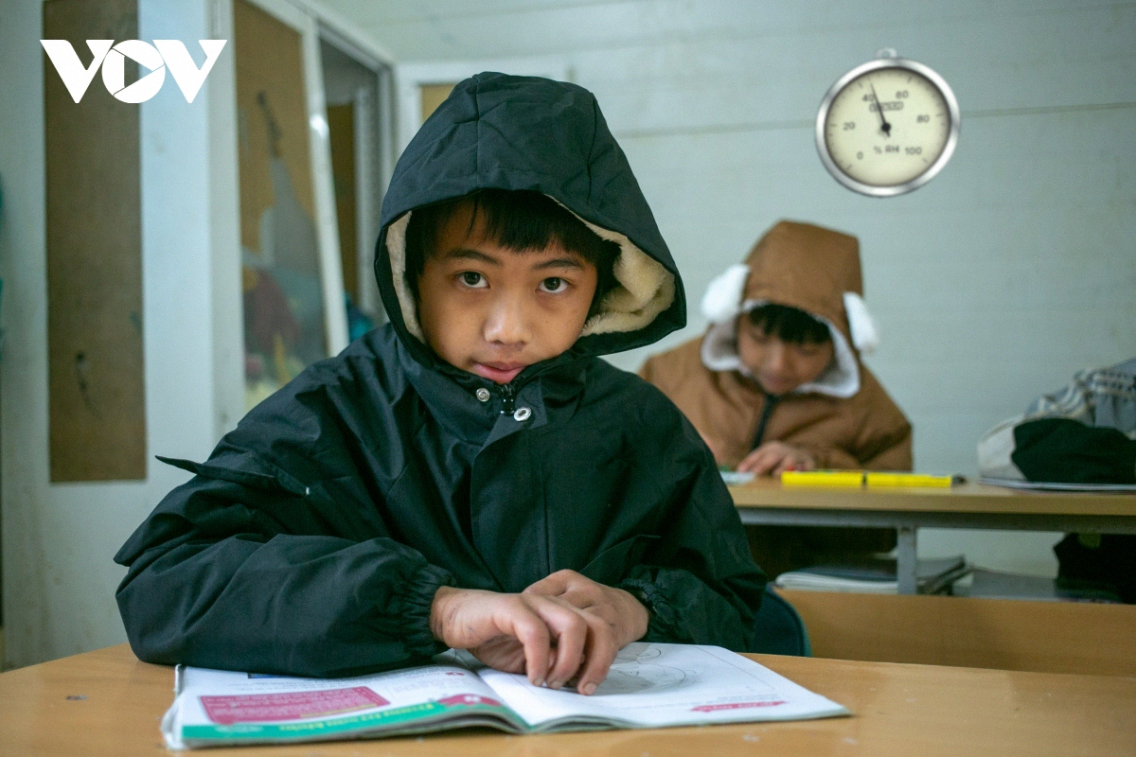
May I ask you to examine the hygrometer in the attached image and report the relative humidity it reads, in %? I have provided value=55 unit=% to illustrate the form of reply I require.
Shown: value=44 unit=%
